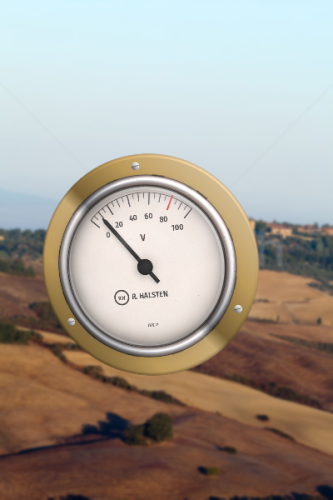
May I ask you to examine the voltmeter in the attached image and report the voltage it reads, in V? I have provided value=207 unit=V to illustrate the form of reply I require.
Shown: value=10 unit=V
